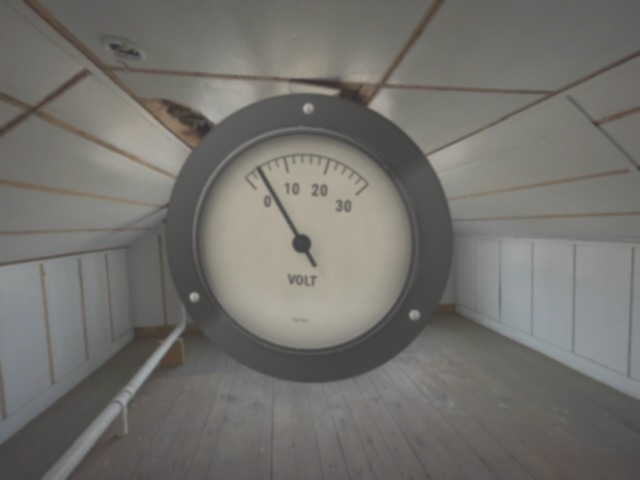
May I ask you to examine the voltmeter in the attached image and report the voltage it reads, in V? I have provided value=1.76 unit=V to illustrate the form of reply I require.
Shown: value=4 unit=V
